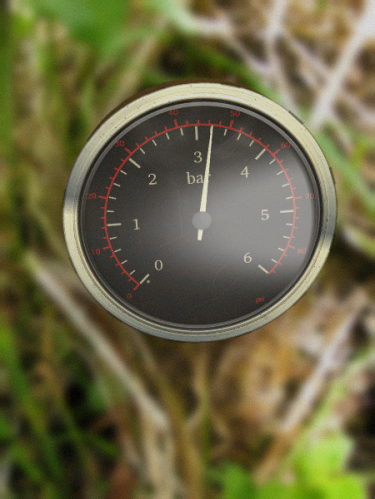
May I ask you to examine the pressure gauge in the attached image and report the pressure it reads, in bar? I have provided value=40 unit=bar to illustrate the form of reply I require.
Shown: value=3.2 unit=bar
